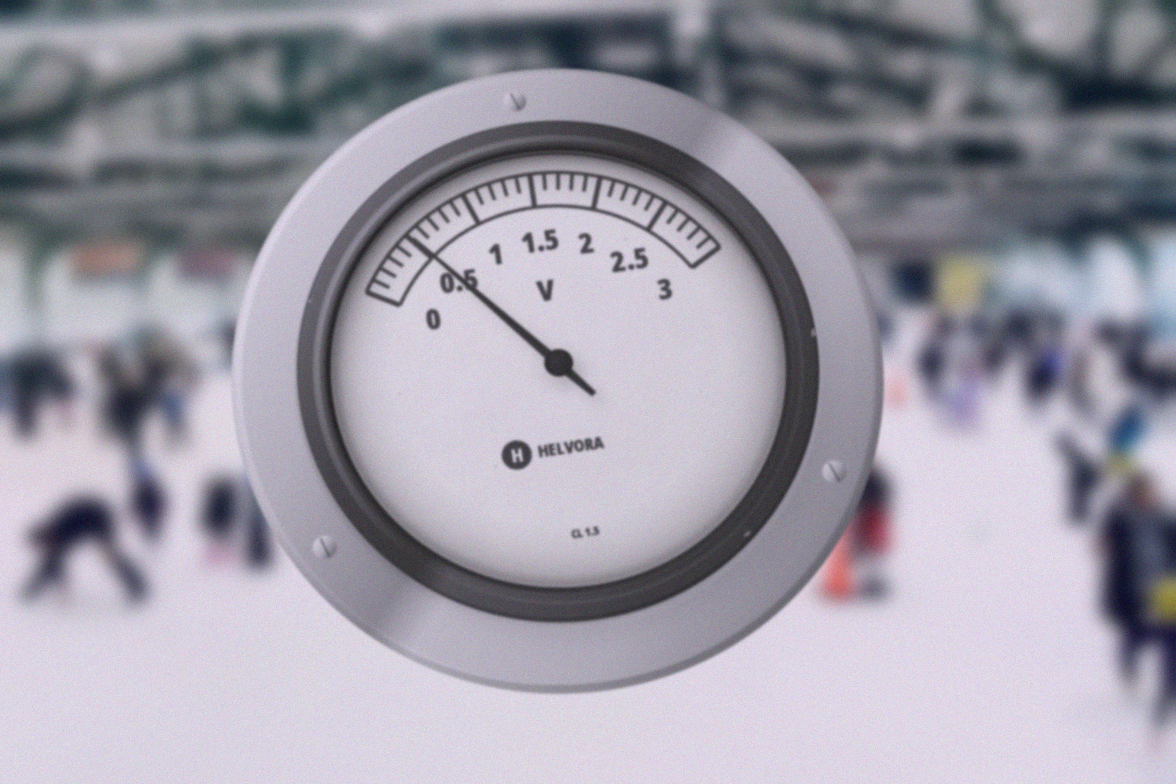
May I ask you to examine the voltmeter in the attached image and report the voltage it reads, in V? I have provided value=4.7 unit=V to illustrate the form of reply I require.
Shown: value=0.5 unit=V
